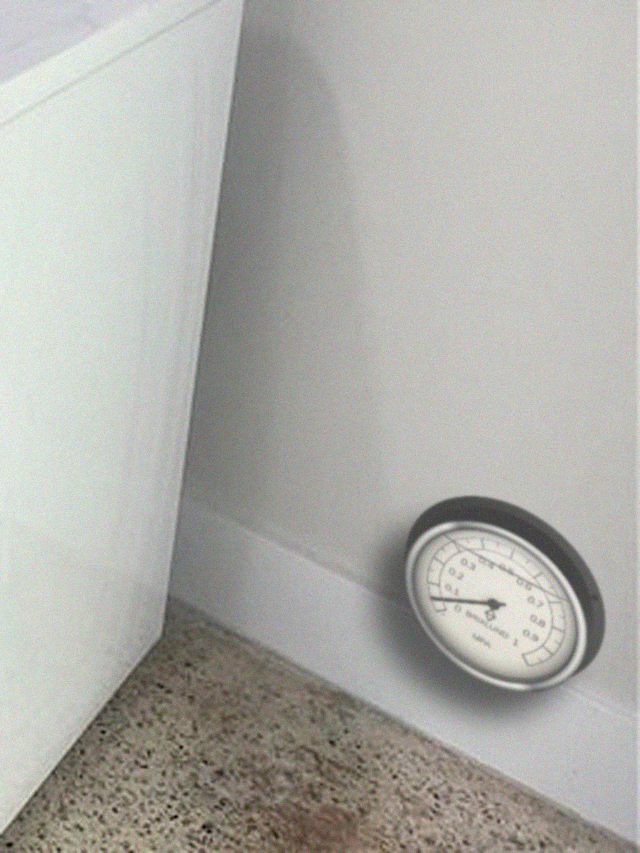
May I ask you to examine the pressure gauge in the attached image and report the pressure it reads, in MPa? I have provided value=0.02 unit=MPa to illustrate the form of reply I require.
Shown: value=0.05 unit=MPa
